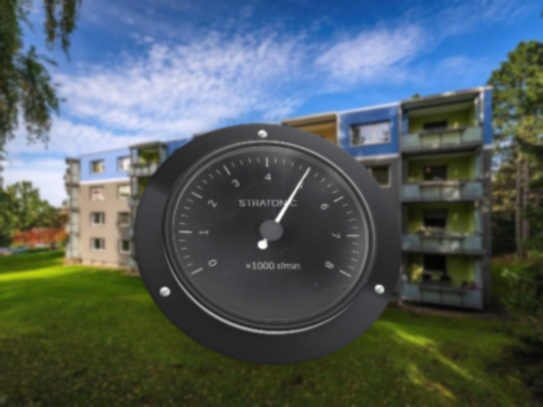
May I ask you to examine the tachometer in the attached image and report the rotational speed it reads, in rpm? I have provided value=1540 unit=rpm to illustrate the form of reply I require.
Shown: value=5000 unit=rpm
